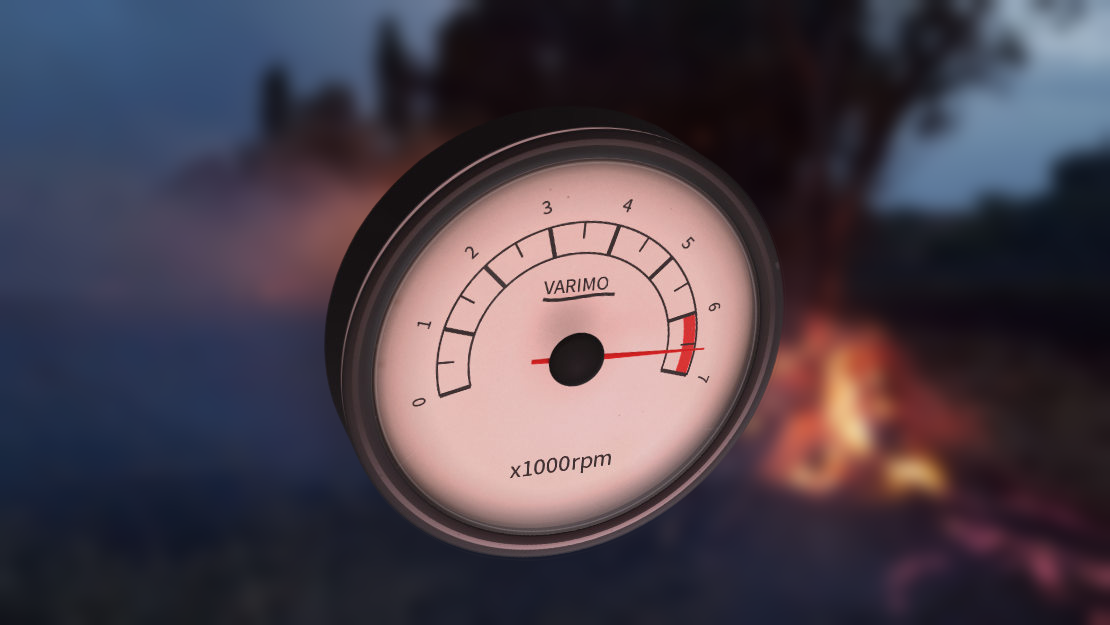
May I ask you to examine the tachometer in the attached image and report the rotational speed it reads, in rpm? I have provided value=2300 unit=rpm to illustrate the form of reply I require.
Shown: value=6500 unit=rpm
